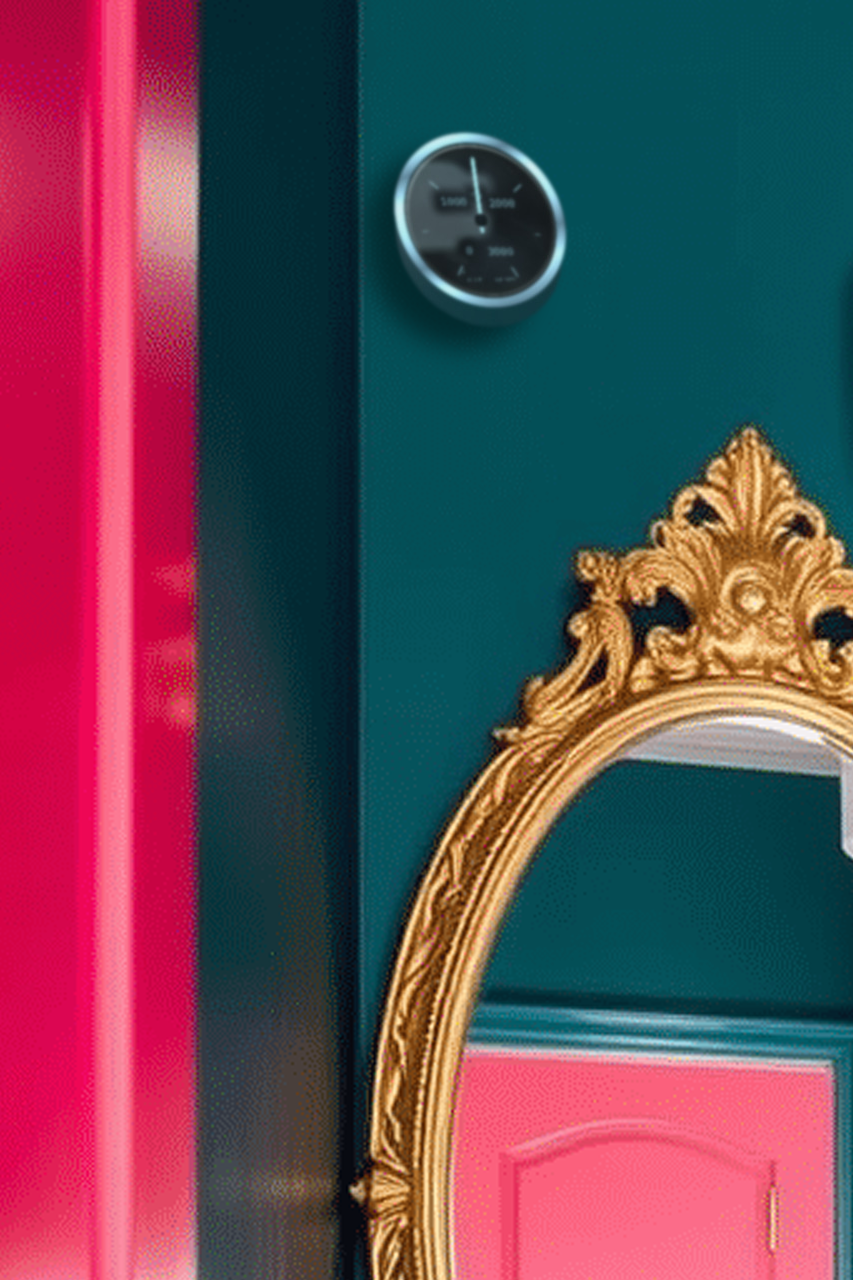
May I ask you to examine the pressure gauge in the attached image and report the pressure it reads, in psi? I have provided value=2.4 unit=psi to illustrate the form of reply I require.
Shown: value=1500 unit=psi
